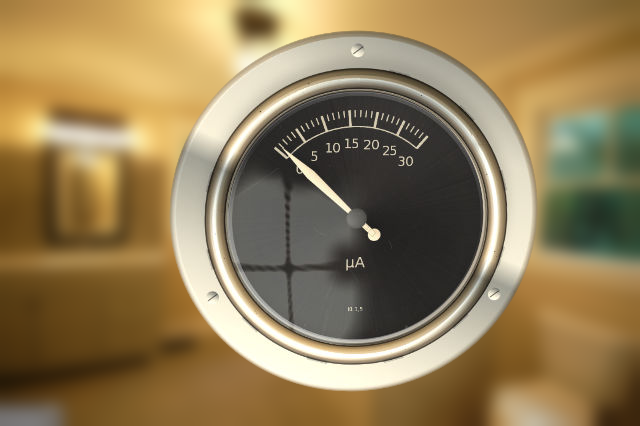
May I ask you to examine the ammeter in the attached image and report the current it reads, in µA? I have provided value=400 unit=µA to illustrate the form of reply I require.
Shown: value=1 unit=µA
